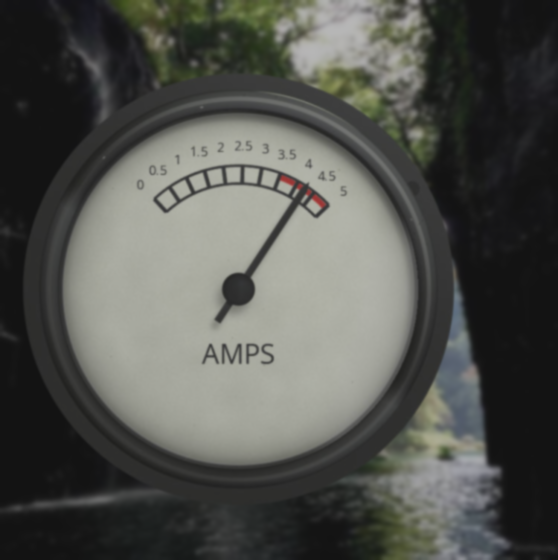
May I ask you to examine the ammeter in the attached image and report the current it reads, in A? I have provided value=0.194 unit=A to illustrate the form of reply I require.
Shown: value=4.25 unit=A
